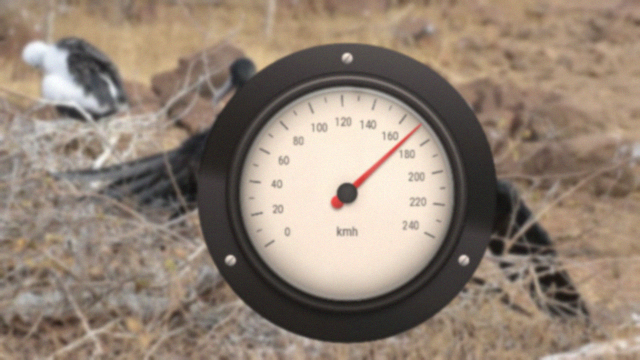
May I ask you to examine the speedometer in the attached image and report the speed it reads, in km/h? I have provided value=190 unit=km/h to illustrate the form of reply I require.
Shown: value=170 unit=km/h
